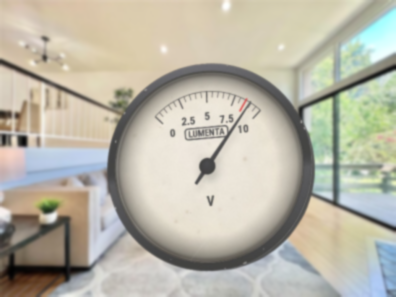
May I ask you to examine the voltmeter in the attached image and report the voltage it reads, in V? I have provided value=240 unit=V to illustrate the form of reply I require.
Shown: value=9 unit=V
